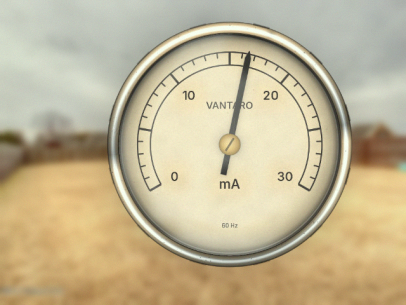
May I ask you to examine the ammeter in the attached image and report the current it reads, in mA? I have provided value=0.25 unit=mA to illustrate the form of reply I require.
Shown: value=16.5 unit=mA
